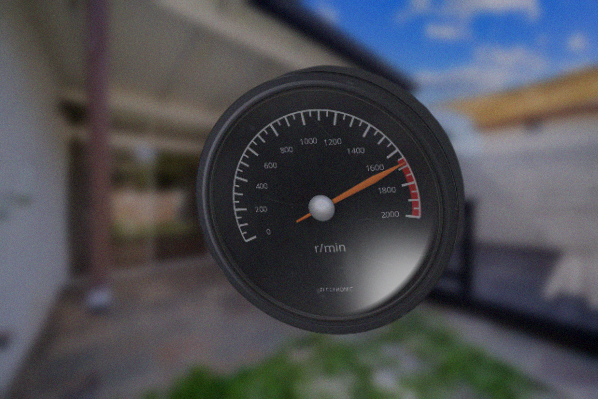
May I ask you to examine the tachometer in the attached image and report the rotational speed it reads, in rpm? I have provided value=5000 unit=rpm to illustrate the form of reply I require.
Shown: value=1675 unit=rpm
